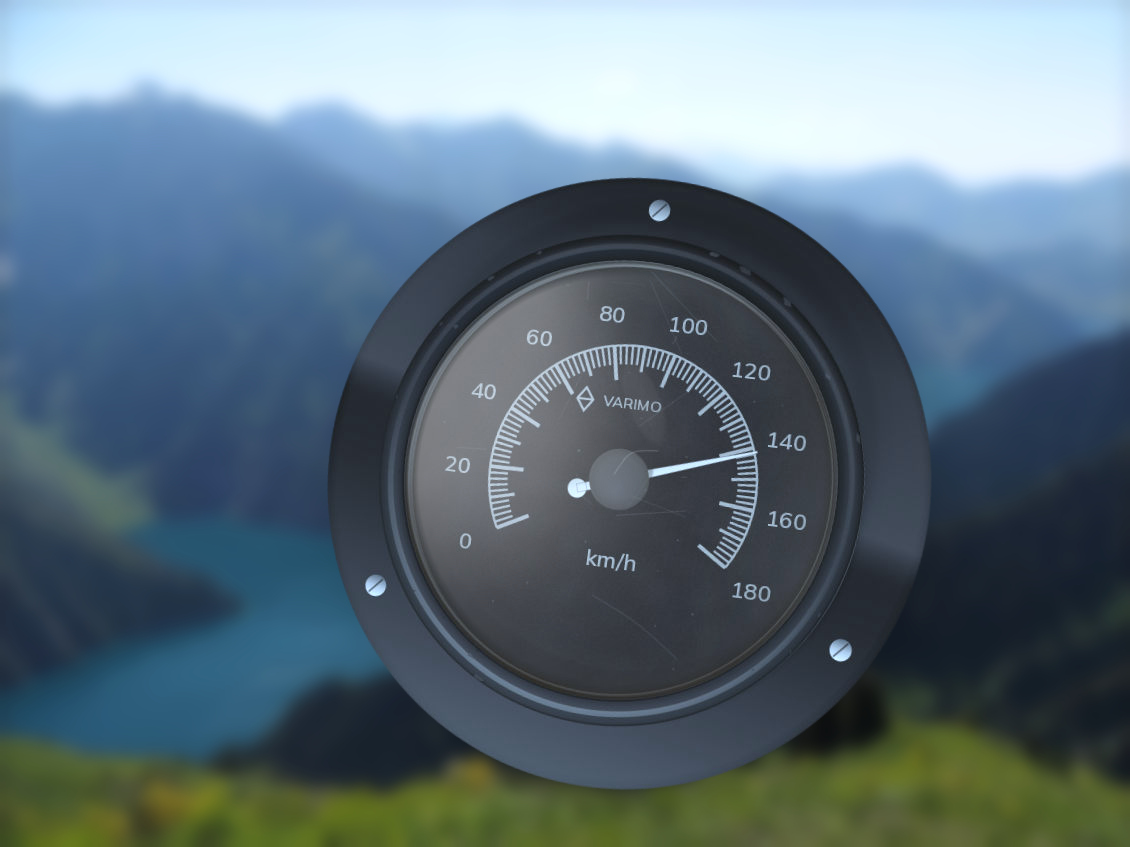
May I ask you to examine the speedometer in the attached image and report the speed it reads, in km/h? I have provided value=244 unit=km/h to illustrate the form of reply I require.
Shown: value=142 unit=km/h
